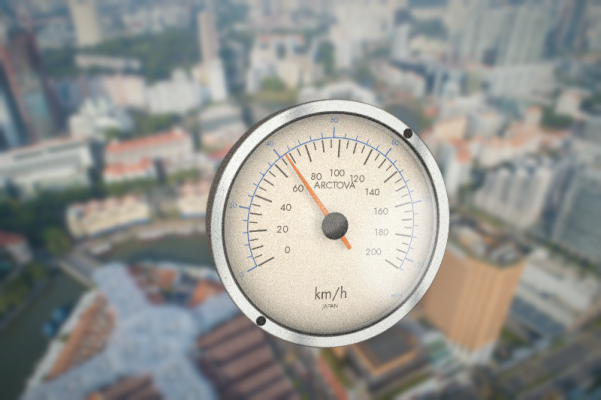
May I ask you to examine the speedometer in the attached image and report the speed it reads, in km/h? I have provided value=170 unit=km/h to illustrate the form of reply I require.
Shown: value=67.5 unit=km/h
